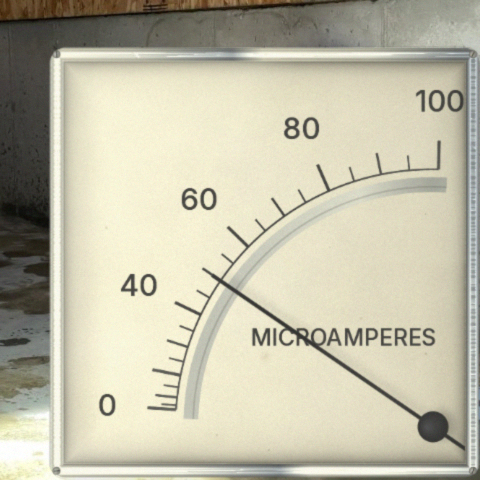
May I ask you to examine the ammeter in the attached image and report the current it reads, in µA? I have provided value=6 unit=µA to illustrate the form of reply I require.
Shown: value=50 unit=µA
